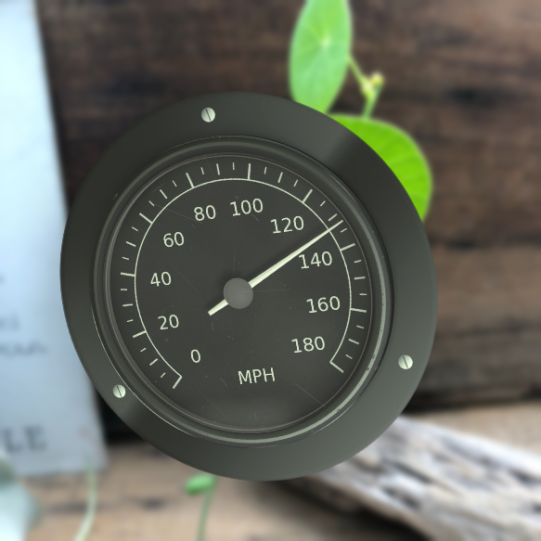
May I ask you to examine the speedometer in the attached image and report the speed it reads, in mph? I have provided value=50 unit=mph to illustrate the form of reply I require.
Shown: value=132.5 unit=mph
